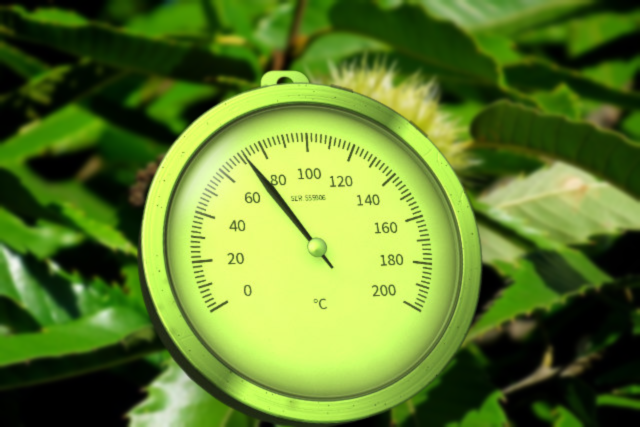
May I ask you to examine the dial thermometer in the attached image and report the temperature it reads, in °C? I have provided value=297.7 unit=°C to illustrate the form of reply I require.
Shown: value=70 unit=°C
